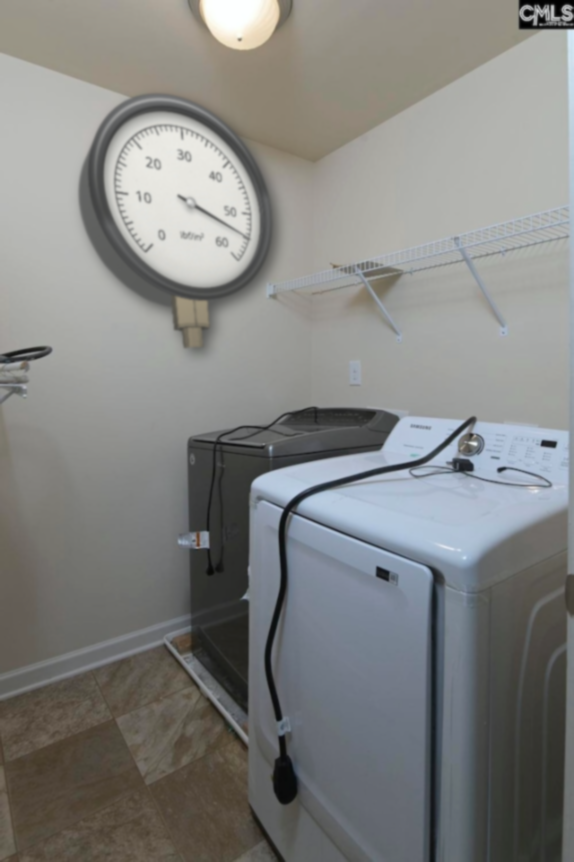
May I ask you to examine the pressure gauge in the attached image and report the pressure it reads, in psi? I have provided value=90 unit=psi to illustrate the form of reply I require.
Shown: value=55 unit=psi
